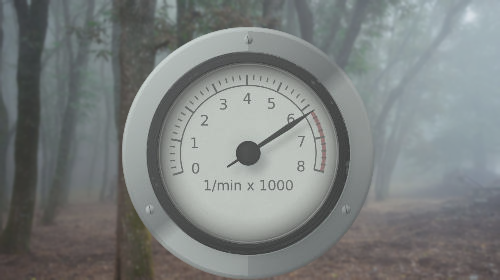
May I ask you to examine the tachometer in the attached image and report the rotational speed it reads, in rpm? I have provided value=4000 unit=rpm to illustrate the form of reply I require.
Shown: value=6200 unit=rpm
